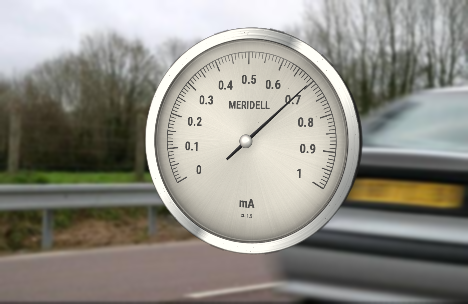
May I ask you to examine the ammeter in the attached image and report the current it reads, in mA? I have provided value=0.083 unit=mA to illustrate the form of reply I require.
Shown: value=0.7 unit=mA
